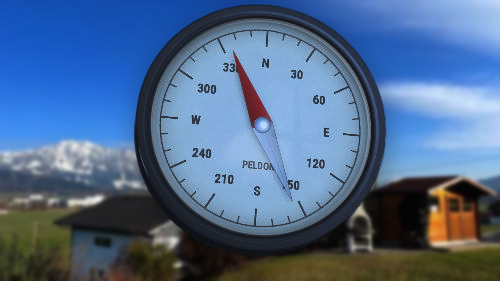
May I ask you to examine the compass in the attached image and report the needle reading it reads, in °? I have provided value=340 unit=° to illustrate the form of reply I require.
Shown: value=335 unit=°
